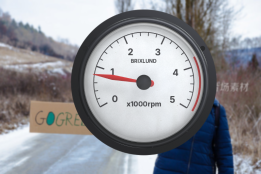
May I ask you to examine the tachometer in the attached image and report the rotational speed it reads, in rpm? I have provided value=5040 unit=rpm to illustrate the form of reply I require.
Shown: value=800 unit=rpm
